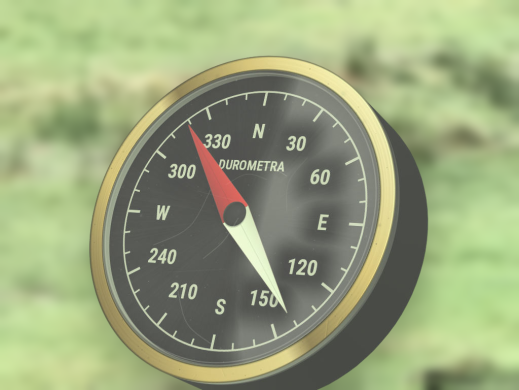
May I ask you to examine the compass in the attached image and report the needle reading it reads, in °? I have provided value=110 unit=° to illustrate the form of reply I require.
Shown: value=320 unit=°
